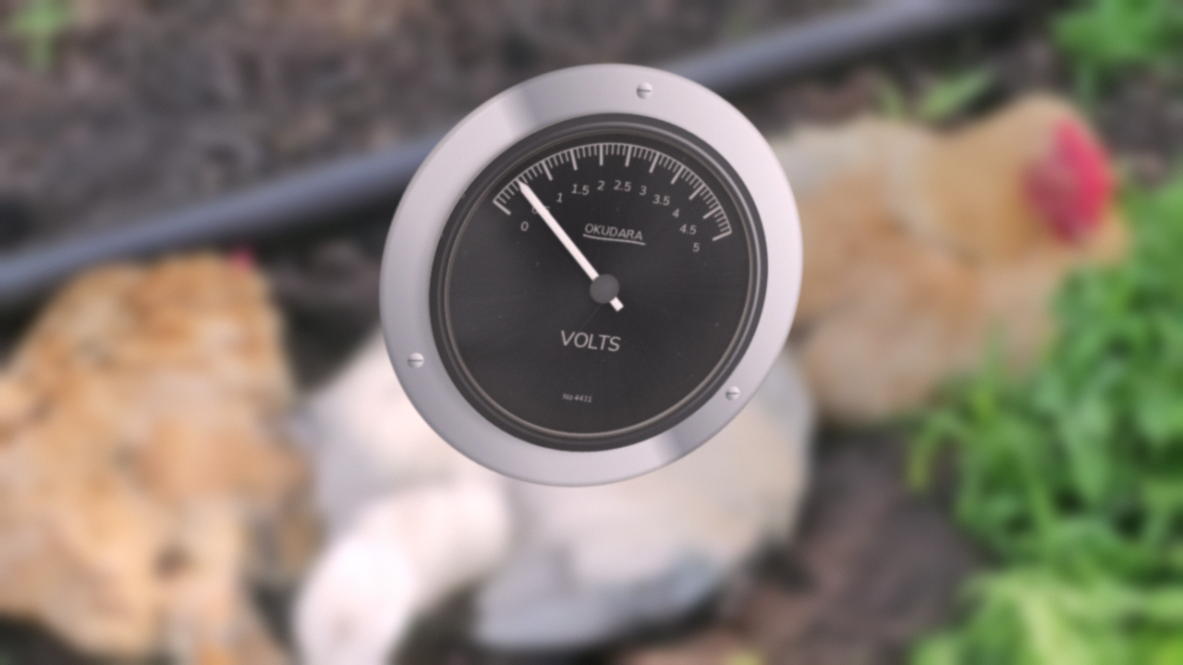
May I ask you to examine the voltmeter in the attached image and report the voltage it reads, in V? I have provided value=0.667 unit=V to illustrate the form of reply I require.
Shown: value=0.5 unit=V
